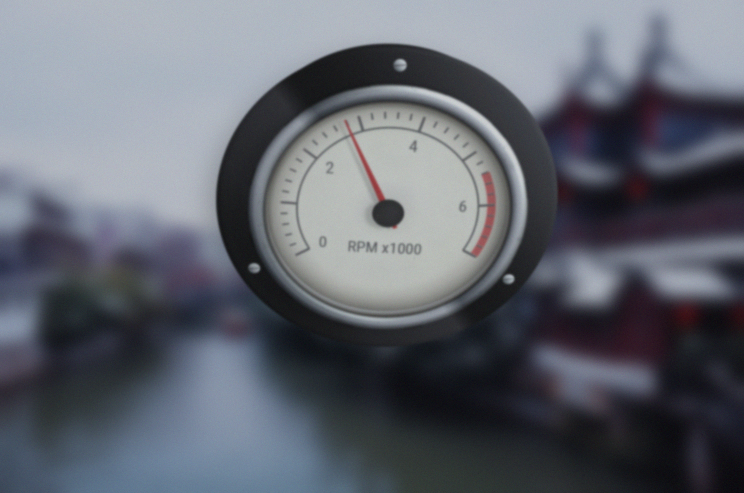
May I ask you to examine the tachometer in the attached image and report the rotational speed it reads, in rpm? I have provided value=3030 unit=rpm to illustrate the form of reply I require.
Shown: value=2800 unit=rpm
